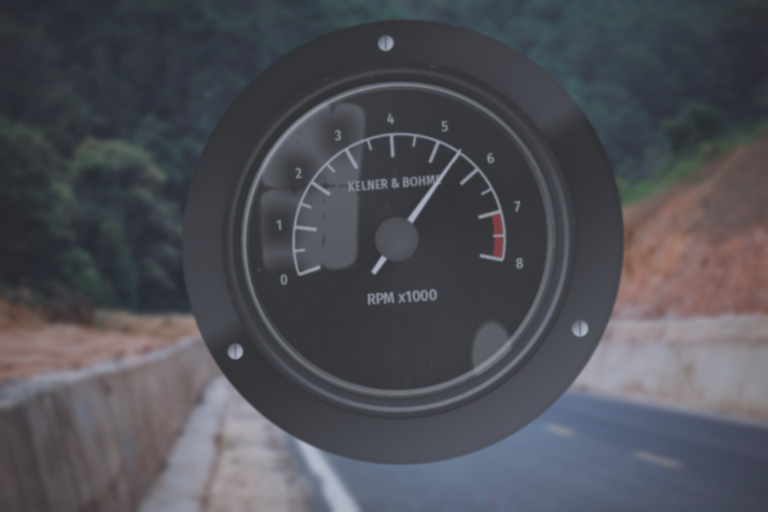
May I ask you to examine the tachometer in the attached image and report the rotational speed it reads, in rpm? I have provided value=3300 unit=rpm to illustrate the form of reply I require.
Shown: value=5500 unit=rpm
